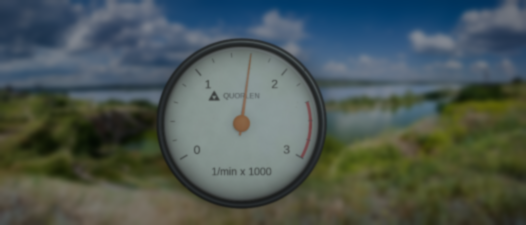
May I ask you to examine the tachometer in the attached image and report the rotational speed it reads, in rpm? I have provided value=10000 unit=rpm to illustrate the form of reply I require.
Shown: value=1600 unit=rpm
